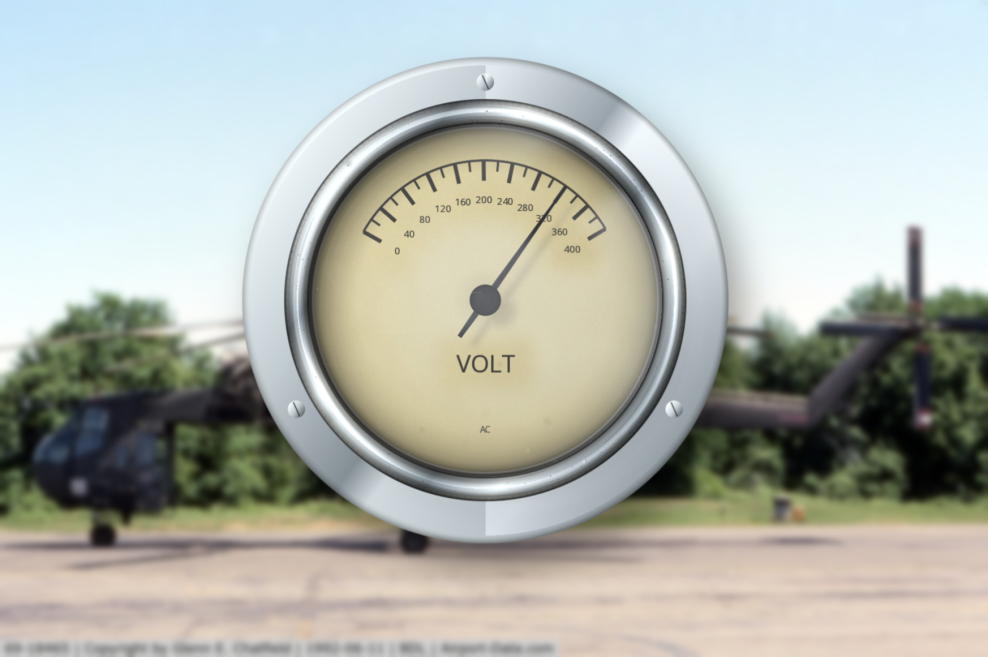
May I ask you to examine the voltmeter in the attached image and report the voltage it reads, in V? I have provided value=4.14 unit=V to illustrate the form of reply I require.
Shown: value=320 unit=V
